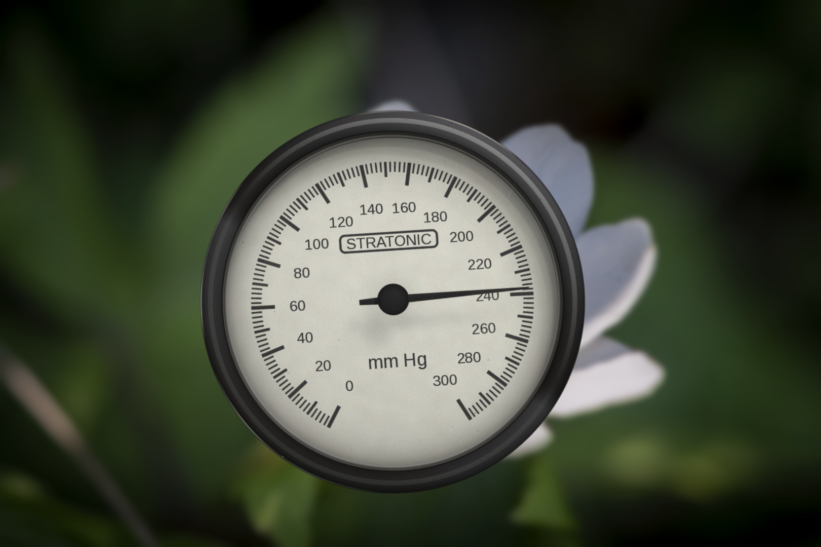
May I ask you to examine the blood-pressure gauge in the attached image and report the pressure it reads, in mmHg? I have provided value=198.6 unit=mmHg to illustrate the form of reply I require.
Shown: value=238 unit=mmHg
